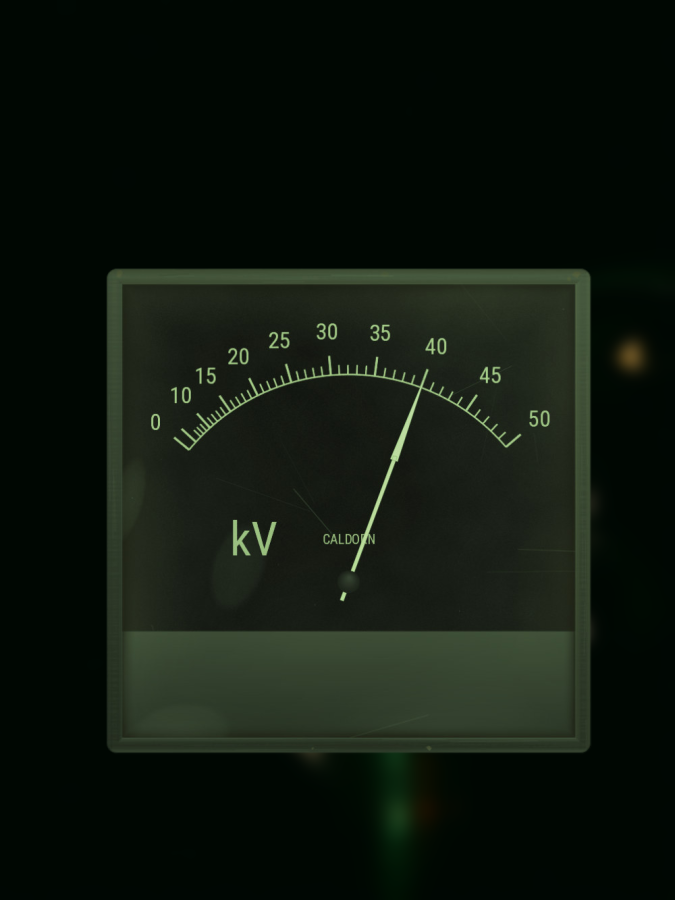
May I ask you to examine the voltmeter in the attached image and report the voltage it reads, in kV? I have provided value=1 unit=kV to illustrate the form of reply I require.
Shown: value=40 unit=kV
